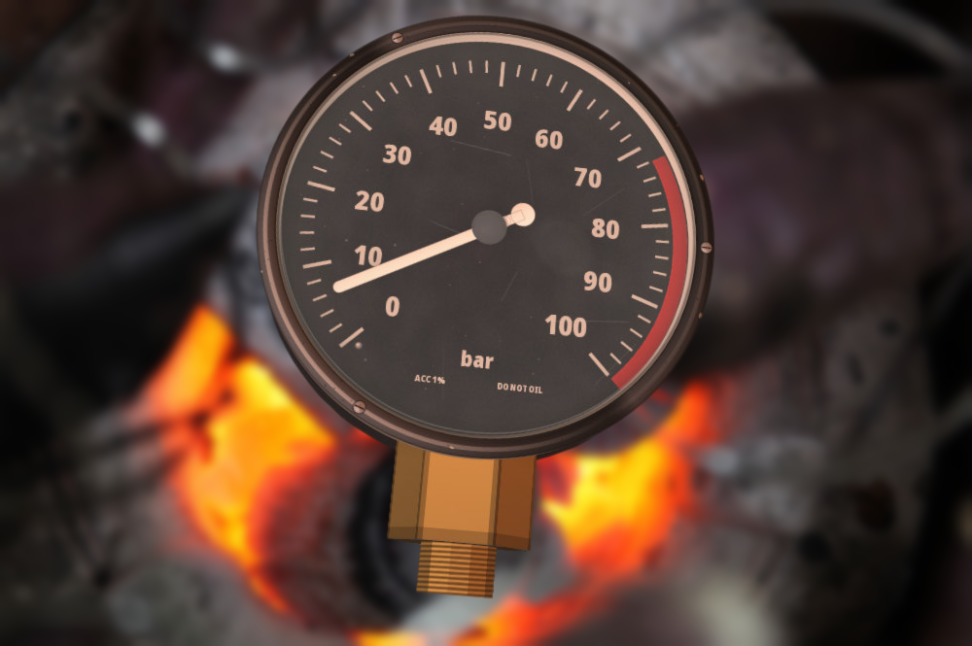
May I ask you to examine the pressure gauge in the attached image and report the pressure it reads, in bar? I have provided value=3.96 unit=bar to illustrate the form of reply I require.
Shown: value=6 unit=bar
